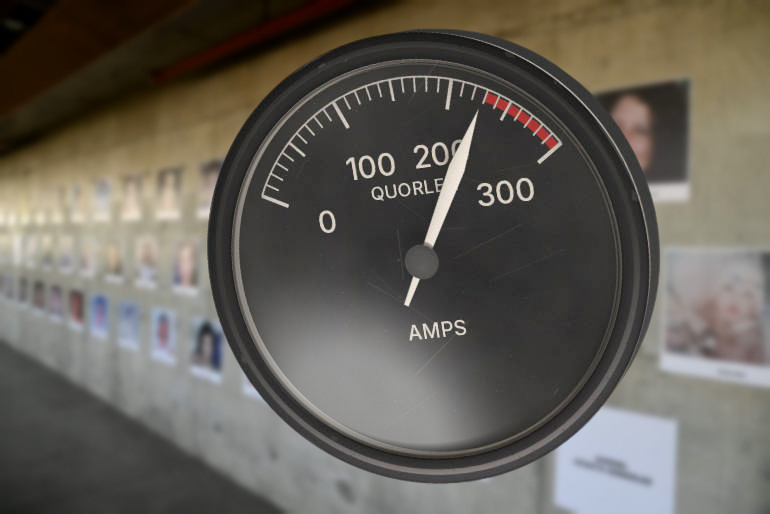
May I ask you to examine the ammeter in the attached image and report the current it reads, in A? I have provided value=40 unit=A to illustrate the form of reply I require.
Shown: value=230 unit=A
